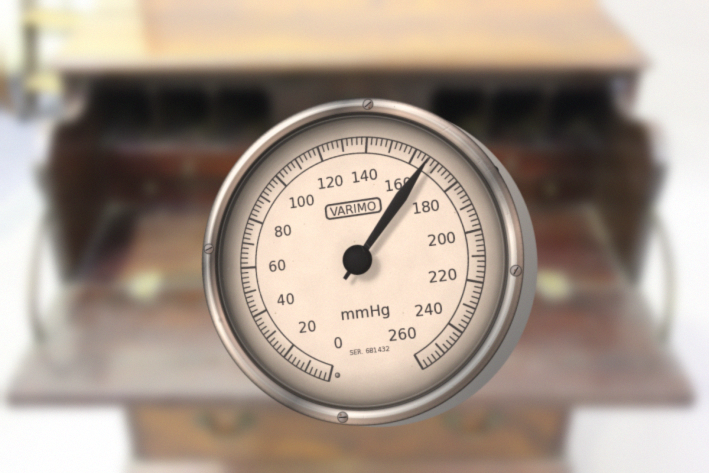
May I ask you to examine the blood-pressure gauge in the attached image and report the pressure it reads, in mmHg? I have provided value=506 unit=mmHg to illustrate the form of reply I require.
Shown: value=166 unit=mmHg
